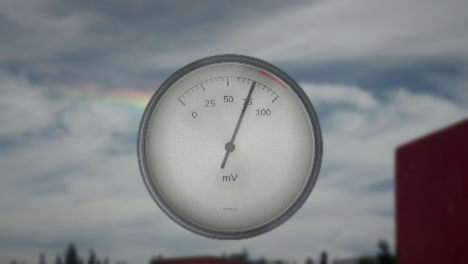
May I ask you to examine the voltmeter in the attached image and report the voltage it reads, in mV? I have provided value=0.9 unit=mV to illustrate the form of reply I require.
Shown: value=75 unit=mV
